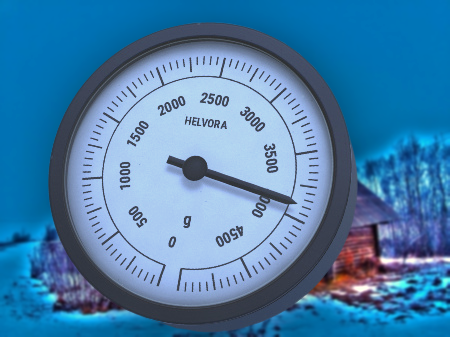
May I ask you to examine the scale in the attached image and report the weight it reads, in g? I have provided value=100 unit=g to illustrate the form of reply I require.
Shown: value=3900 unit=g
